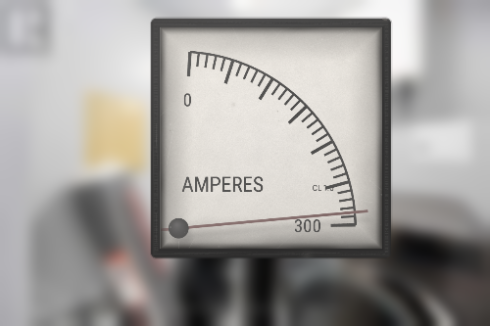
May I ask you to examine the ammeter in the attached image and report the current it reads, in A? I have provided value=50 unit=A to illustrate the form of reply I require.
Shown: value=285 unit=A
